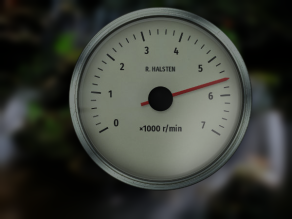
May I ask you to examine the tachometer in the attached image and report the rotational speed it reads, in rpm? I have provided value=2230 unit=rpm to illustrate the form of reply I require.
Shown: value=5600 unit=rpm
